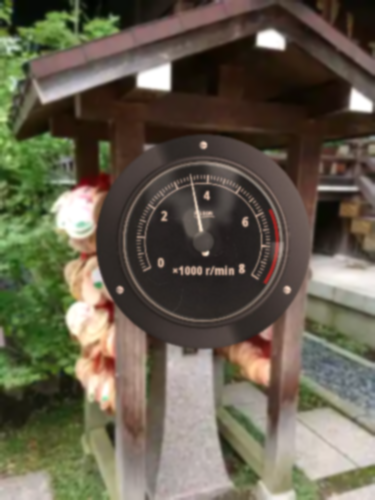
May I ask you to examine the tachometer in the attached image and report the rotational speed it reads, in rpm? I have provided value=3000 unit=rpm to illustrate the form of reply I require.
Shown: value=3500 unit=rpm
